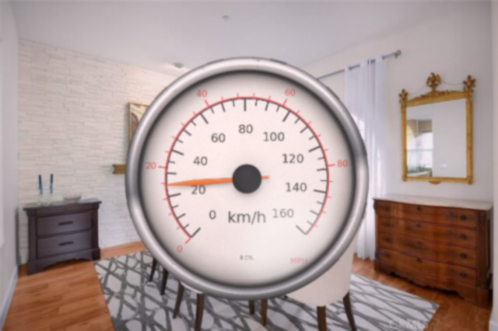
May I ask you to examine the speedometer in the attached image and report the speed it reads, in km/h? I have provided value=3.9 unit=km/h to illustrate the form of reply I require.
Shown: value=25 unit=km/h
